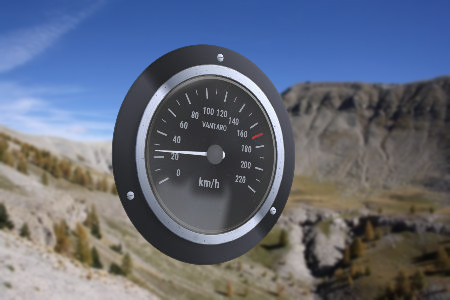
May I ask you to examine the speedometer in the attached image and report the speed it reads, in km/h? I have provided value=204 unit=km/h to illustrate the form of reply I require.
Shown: value=25 unit=km/h
